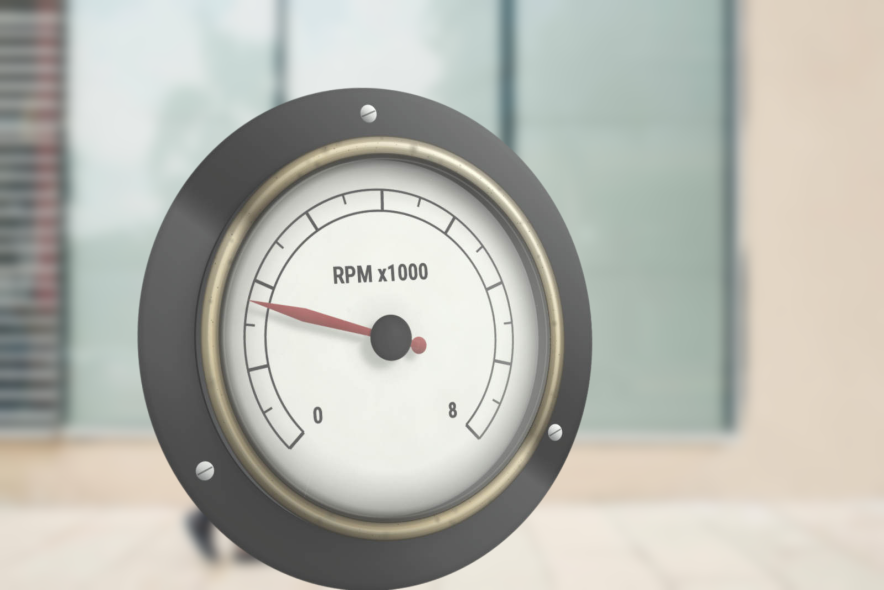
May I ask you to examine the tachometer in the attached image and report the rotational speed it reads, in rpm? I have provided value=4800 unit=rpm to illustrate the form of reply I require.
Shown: value=1750 unit=rpm
